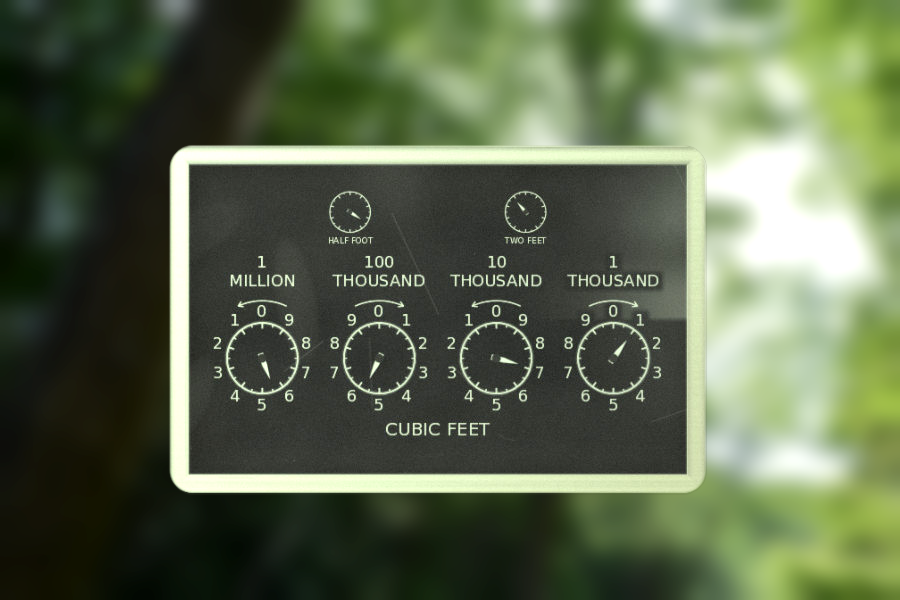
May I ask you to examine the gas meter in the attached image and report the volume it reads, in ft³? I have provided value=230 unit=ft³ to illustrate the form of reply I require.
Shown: value=557100 unit=ft³
